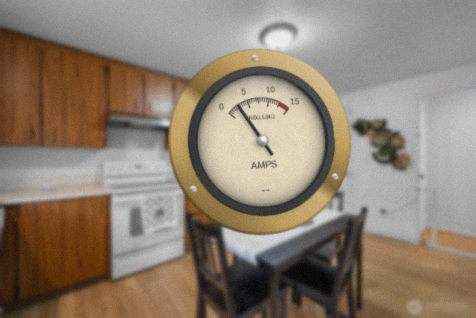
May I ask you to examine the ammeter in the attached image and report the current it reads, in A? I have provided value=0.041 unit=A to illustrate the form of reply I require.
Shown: value=2.5 unit=A
